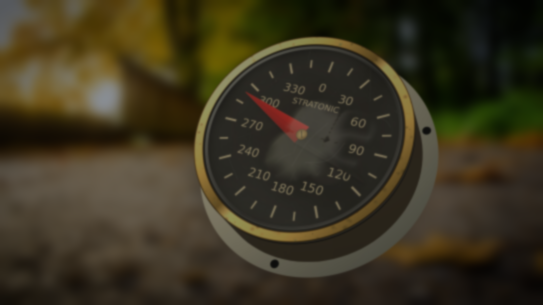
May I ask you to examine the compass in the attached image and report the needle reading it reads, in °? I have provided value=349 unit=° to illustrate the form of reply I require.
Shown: value=292.5 unit=°
